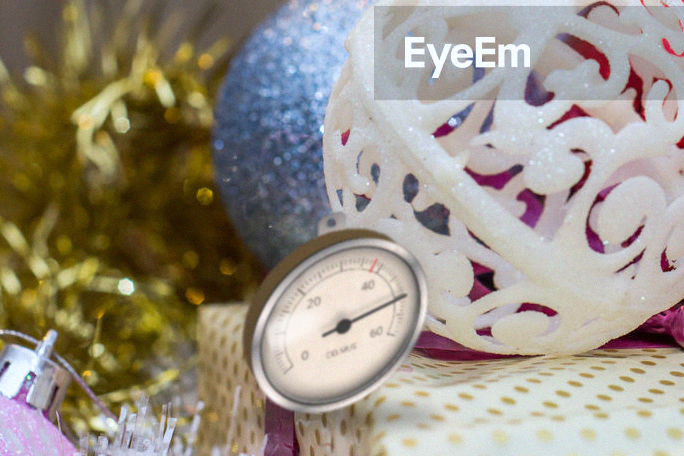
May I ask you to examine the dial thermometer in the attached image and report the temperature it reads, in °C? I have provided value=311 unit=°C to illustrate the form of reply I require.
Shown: value=50 unit=°C
